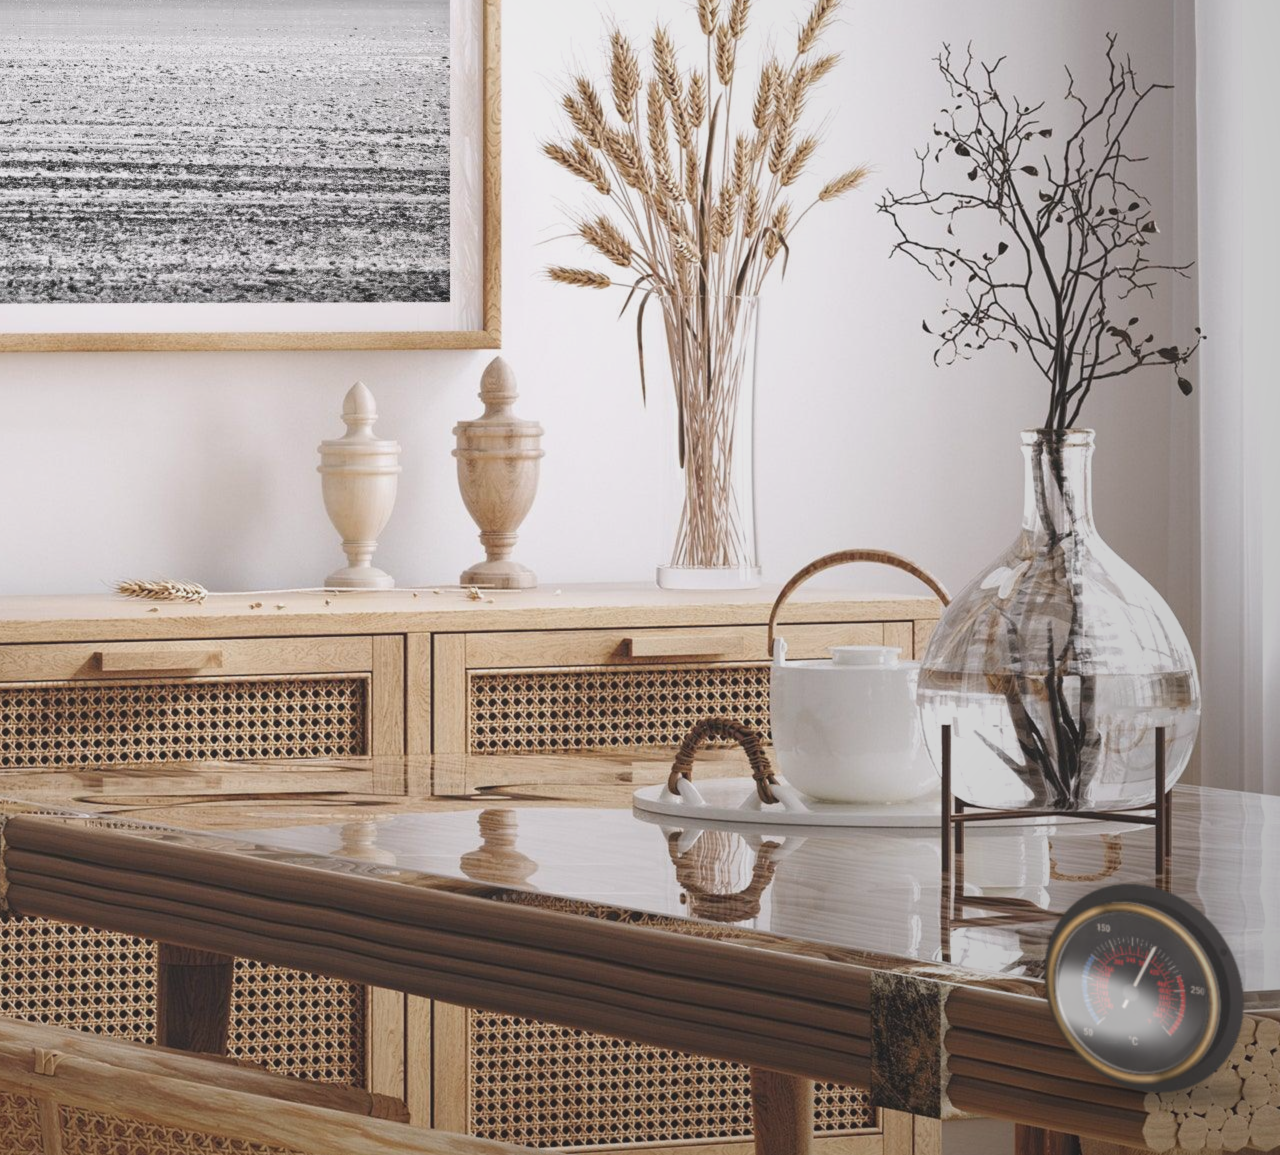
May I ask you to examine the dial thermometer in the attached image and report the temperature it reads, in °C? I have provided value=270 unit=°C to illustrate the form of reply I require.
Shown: value=200 unit=°C
